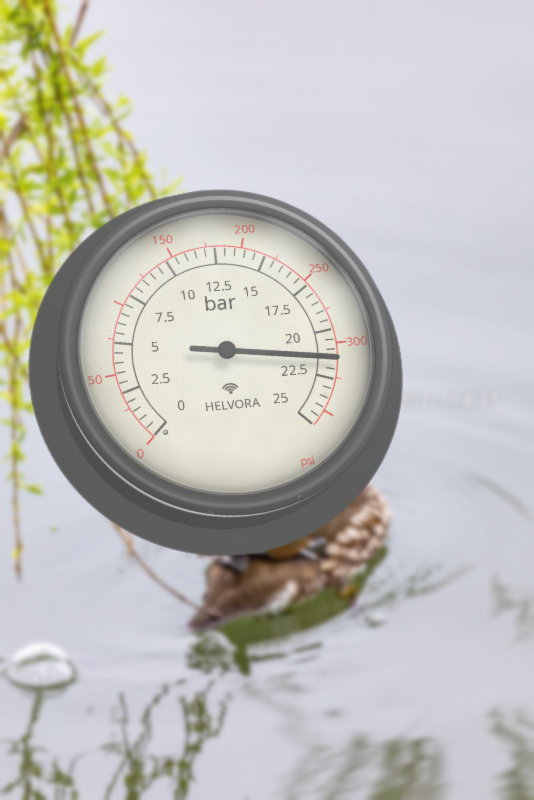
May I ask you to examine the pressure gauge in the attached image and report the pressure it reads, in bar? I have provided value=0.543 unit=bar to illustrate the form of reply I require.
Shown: value=21.5 unit=bar
